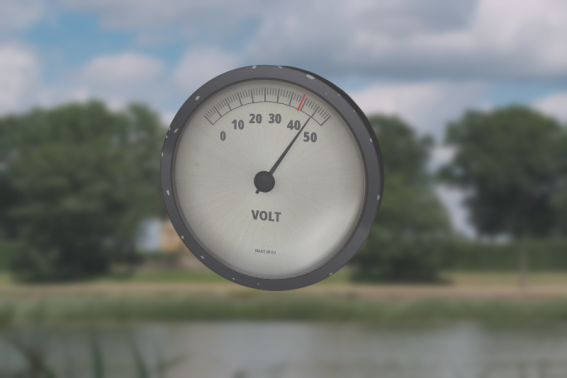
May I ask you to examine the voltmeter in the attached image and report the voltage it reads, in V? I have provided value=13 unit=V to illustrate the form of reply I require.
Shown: value=45 unit=V
